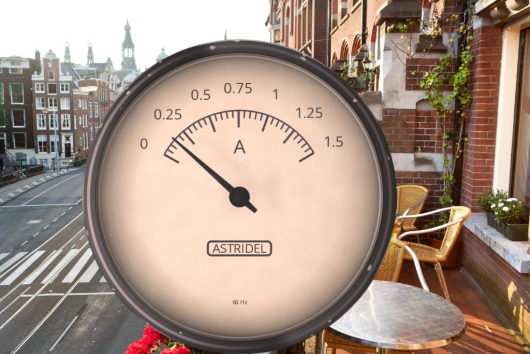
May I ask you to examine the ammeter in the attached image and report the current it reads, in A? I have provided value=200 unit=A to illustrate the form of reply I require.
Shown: value=0.15 unit=A
